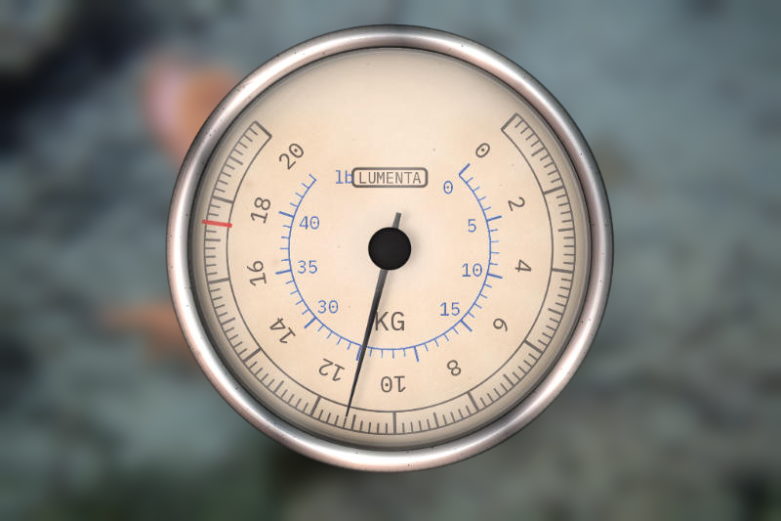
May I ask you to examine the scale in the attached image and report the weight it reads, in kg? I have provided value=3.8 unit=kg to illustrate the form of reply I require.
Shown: value=11.2 unit=kg
